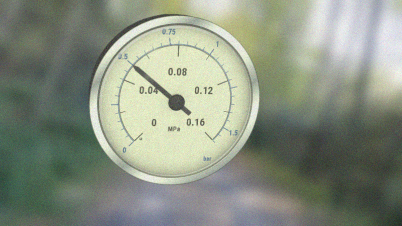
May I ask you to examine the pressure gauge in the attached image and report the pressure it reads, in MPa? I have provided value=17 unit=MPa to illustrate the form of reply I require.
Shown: value=0.05 unit=MPa
